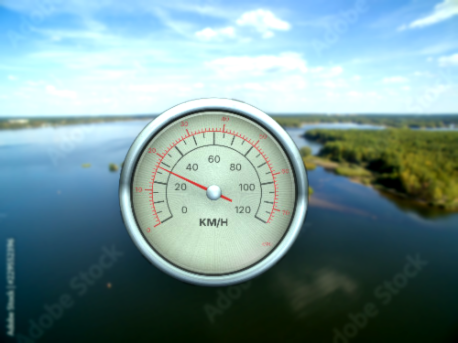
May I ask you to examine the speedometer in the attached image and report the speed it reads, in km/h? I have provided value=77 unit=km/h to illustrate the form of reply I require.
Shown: value=27.5 unit=km/h
